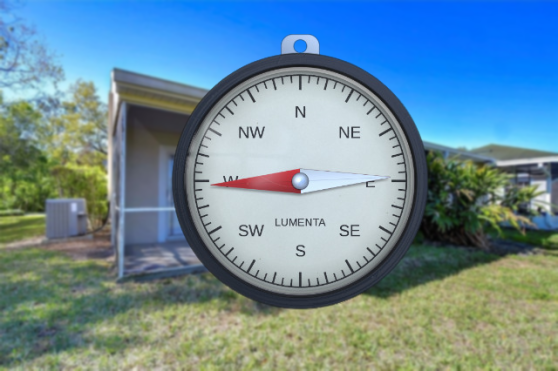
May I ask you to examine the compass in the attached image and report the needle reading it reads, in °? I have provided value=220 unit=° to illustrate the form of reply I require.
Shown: value=267.5 unit=°
